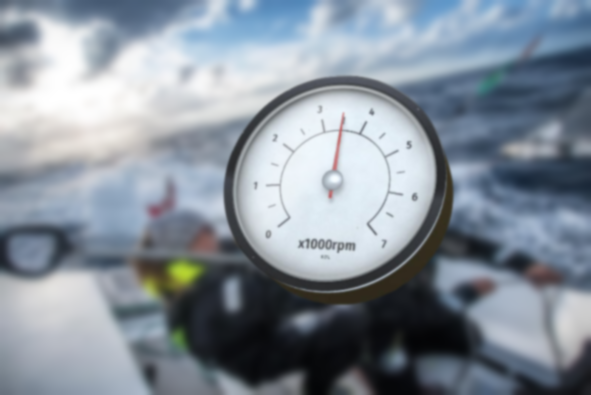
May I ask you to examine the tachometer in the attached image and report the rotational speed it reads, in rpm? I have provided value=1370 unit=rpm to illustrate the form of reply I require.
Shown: value=3500 unit=rpm
